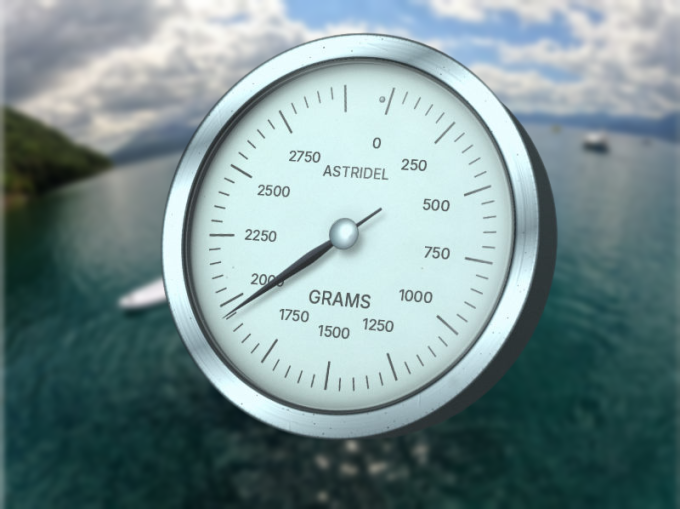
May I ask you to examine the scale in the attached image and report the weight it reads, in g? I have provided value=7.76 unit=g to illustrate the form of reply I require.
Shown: value=1950 unit=g
